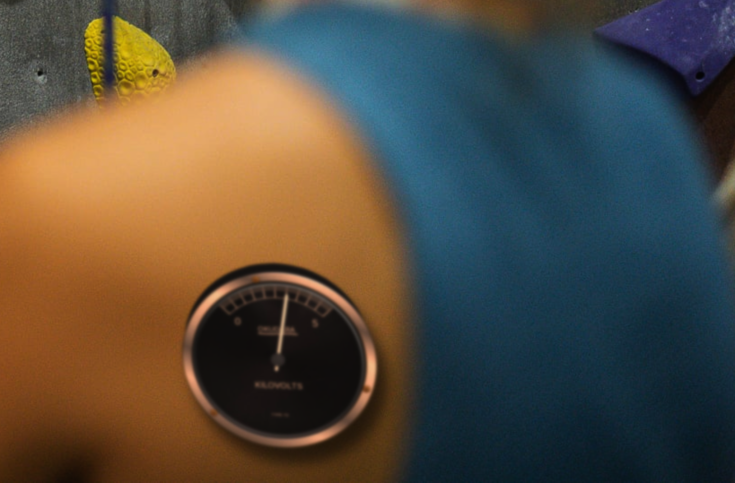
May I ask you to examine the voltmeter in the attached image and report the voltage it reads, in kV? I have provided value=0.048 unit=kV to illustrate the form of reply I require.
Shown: value=3 unit=kV
